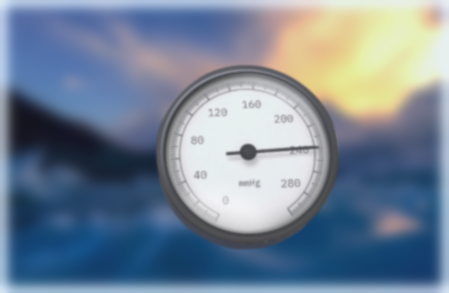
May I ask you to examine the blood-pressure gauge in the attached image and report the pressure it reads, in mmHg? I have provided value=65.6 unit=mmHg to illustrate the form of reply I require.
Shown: value=240 unit=mmHg
